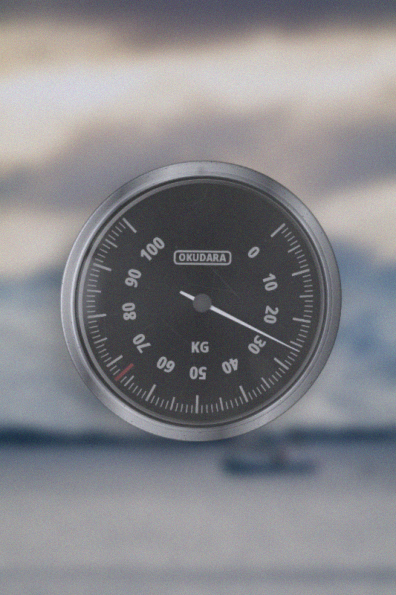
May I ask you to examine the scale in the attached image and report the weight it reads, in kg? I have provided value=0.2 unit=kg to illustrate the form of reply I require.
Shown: value=26 unit=kg
